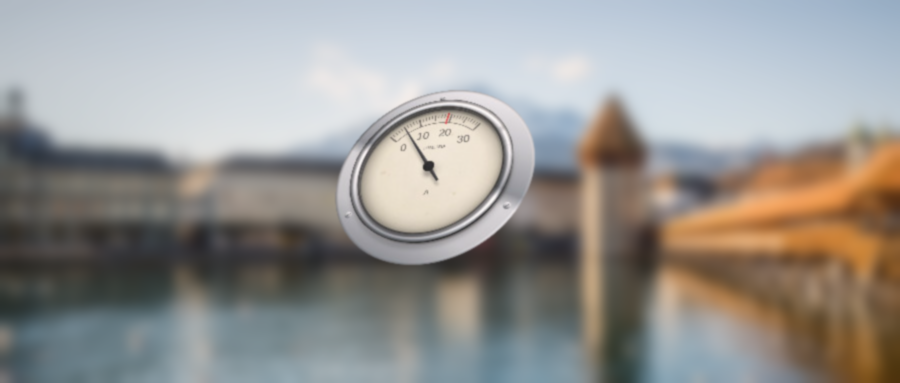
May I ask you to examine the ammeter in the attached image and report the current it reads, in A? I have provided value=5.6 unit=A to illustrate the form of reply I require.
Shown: value=5 unit=A
